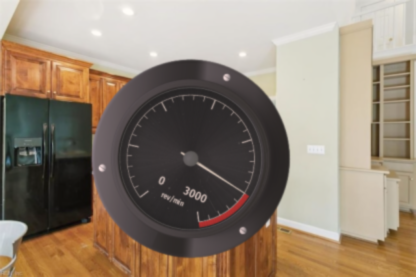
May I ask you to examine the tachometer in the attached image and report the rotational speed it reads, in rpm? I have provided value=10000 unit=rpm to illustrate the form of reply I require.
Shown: value=2500 unit=rpm
